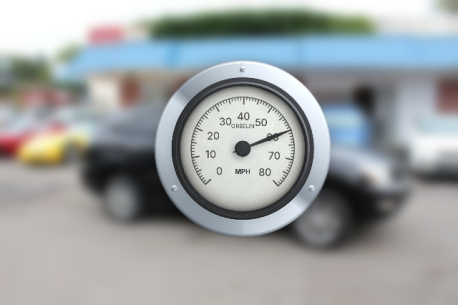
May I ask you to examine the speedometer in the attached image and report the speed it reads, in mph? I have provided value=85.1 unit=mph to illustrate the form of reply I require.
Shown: value=60 unit=mph
